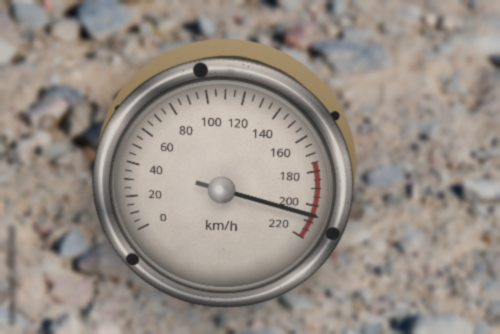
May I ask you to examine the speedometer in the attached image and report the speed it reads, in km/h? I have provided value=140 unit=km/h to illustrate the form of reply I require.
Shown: value=205 unit=km/h
